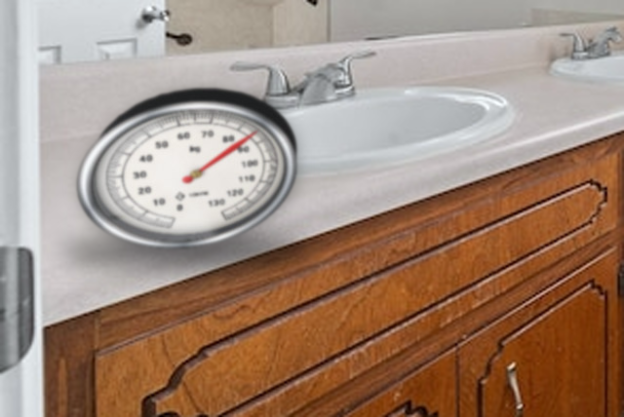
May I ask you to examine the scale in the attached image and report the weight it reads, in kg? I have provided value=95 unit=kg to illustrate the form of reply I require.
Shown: value=85 unit=kg
